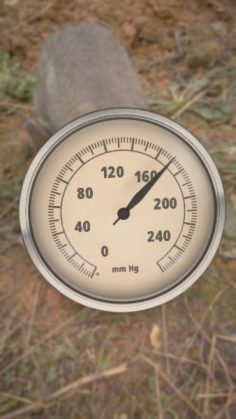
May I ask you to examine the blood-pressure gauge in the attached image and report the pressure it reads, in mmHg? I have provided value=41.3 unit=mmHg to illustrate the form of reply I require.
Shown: value=170 unit=mmHg
